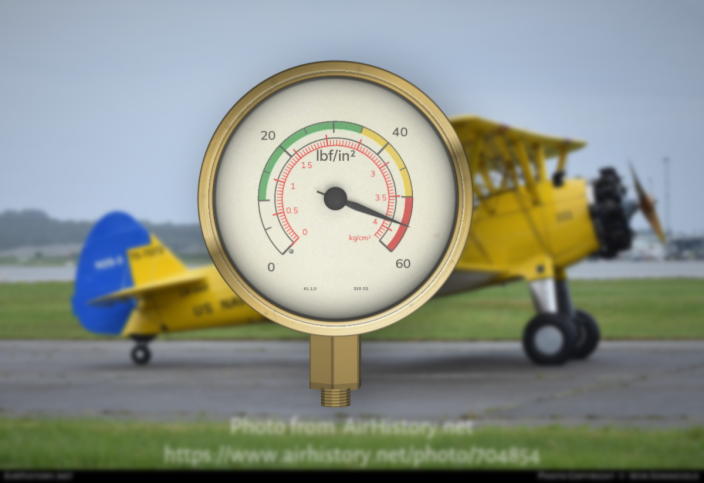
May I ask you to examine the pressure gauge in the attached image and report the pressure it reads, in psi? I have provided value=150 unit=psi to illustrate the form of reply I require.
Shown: value=55 unit=psi
